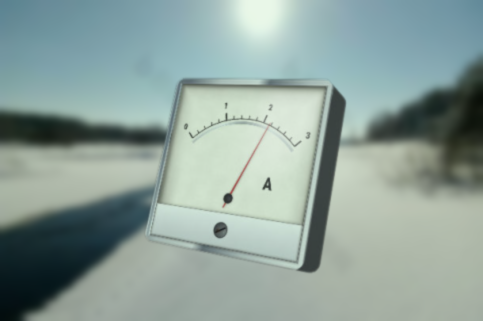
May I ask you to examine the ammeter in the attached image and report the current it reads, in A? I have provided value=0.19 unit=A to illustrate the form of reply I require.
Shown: value=2.2 unit=A
